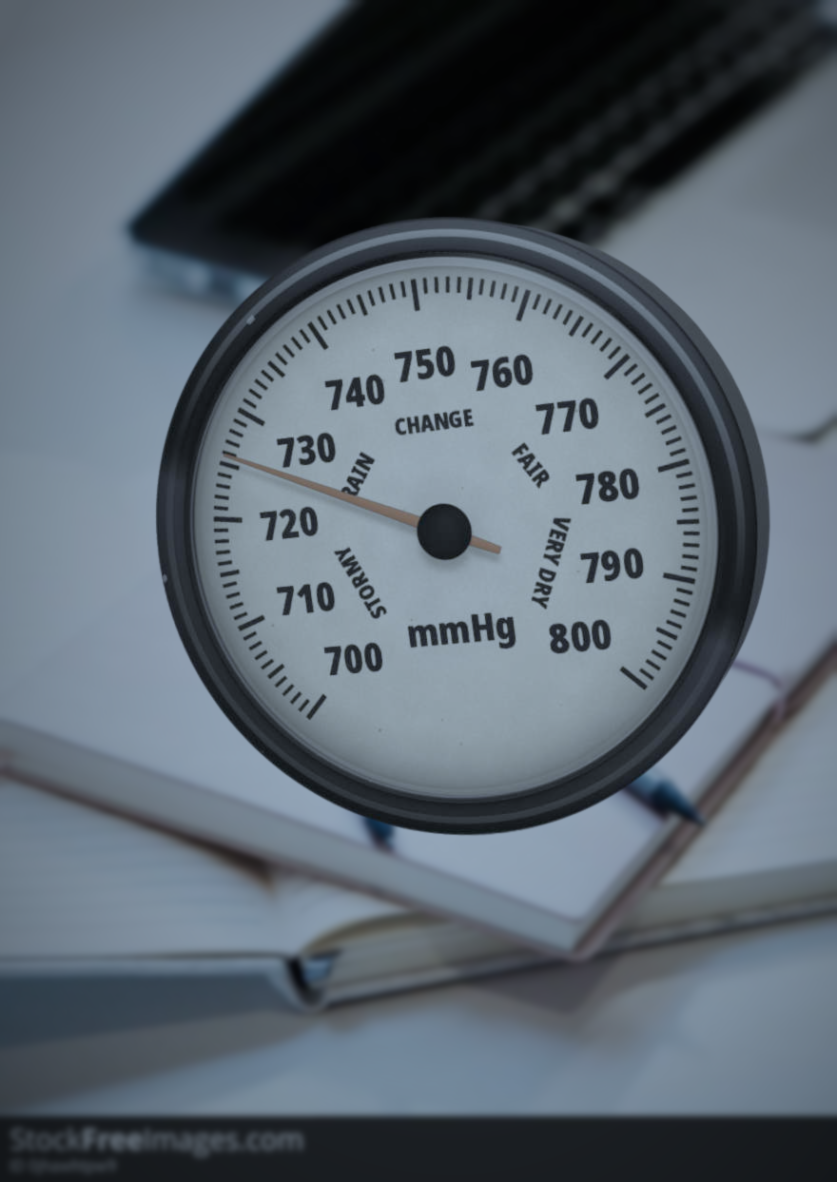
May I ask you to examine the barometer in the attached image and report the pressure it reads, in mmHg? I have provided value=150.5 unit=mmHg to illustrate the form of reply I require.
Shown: value=726 unit=mmHg
